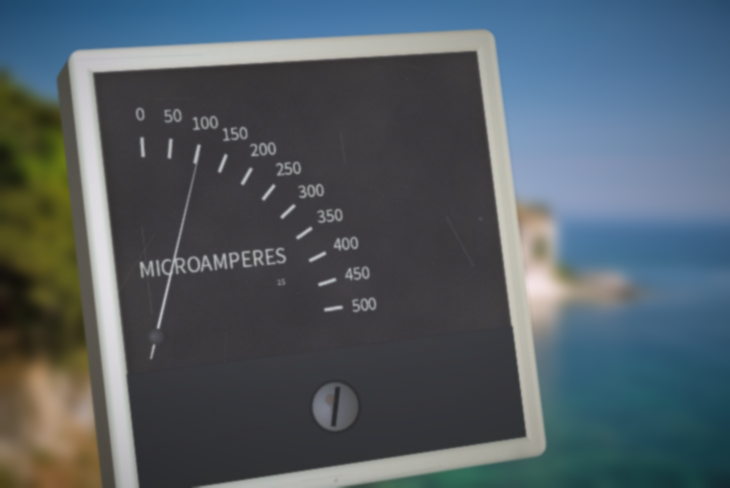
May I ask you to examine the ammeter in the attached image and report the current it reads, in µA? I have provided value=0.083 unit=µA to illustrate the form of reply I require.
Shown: value=100 unit=µA
